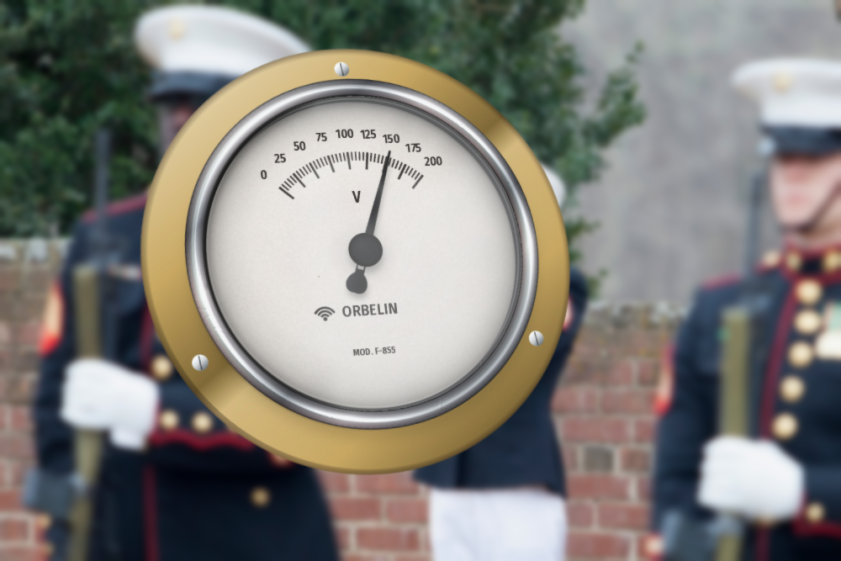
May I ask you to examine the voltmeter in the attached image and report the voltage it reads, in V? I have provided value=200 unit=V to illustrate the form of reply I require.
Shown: value=150 unit=V
